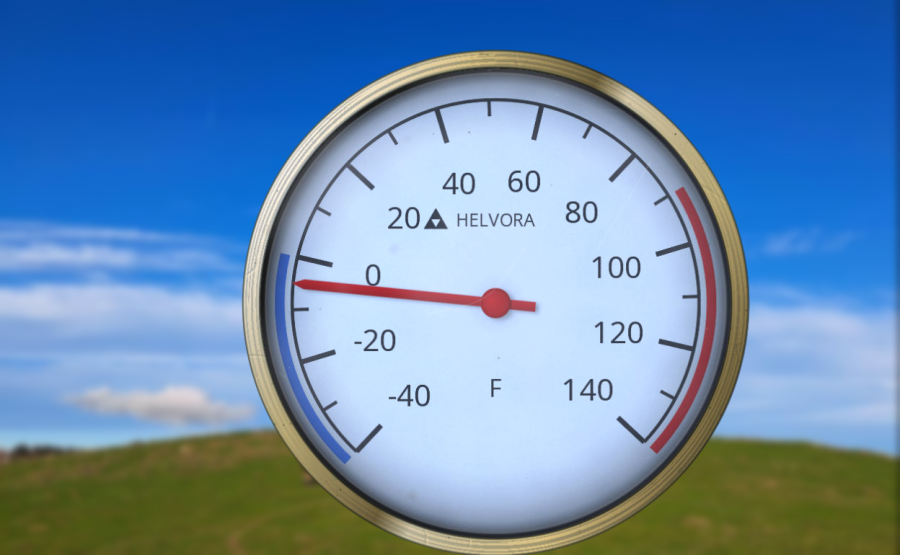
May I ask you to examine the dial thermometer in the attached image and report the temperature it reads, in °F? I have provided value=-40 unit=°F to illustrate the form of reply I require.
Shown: value=-5 unit=°F
